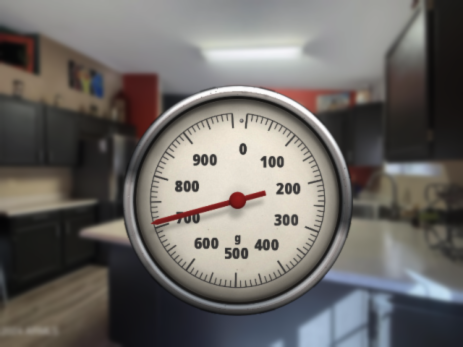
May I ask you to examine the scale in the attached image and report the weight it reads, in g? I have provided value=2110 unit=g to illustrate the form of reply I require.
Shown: value=710 unit=g
